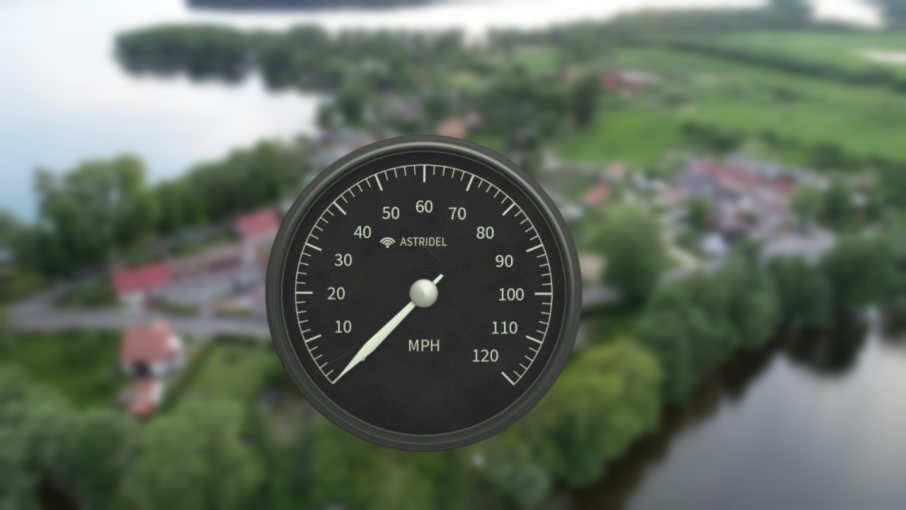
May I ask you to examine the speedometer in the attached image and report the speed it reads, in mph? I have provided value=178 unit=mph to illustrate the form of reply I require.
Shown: value=0 unit=mph
